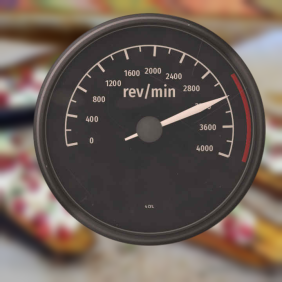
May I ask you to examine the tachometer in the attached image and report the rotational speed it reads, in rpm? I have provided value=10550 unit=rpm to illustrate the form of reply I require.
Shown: value=3200 unit=rpm
